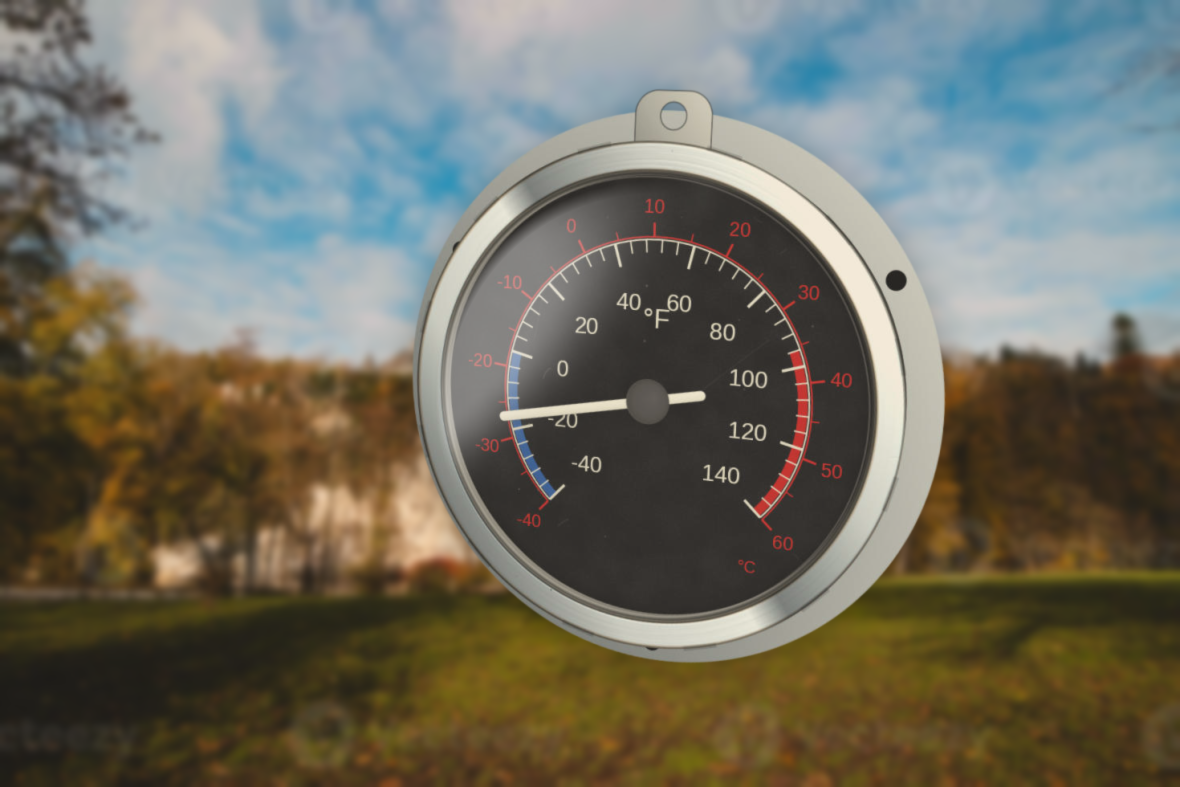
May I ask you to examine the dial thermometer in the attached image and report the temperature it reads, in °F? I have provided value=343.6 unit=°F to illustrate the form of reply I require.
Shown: value=-16 unit=°F
